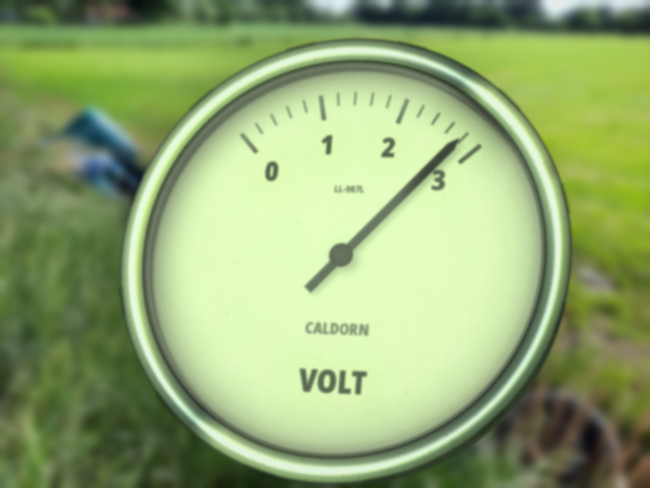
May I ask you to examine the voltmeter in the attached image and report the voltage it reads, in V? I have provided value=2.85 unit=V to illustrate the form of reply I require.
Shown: value=2.8 unit=V
